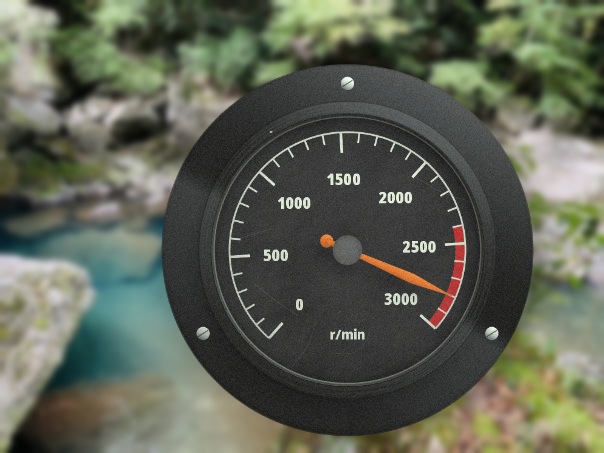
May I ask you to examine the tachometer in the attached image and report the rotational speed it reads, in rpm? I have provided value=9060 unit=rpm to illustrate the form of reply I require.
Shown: value=2800 unit=rpm
